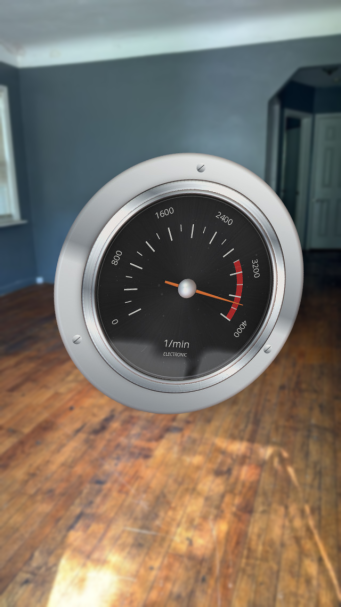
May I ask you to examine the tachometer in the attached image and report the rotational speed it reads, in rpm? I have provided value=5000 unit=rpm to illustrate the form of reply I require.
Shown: value=3700 unit=rpm
